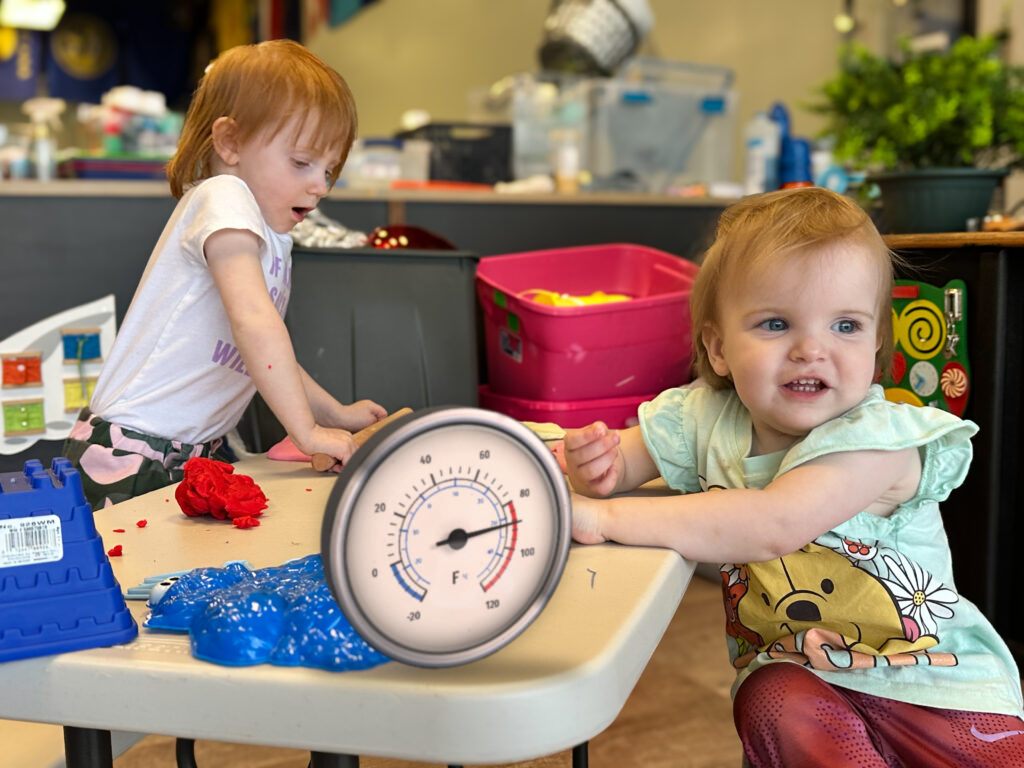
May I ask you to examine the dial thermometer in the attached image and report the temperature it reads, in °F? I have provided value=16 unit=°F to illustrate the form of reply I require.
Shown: value=88 unit=°F
